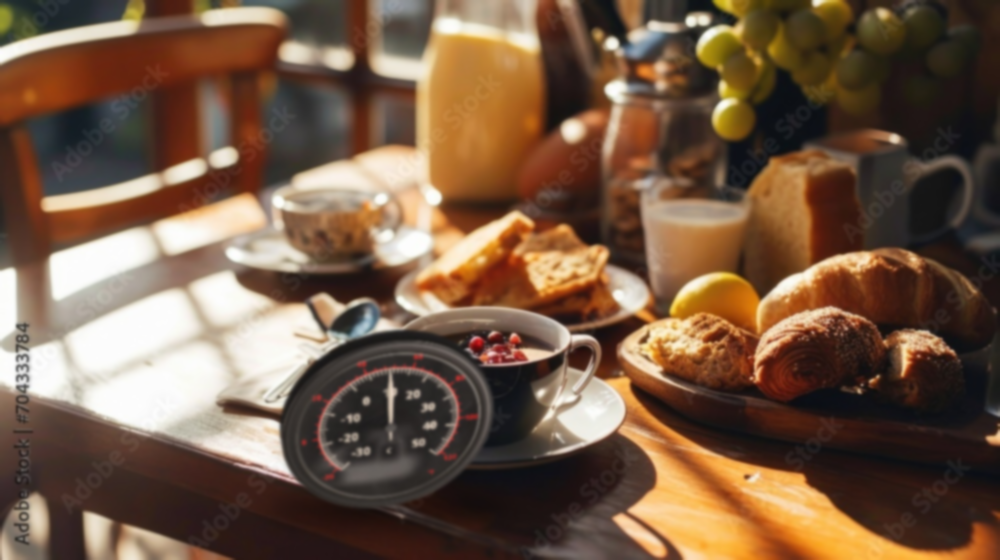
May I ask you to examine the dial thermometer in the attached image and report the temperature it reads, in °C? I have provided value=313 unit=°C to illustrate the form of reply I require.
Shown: value=10 unit=°C
